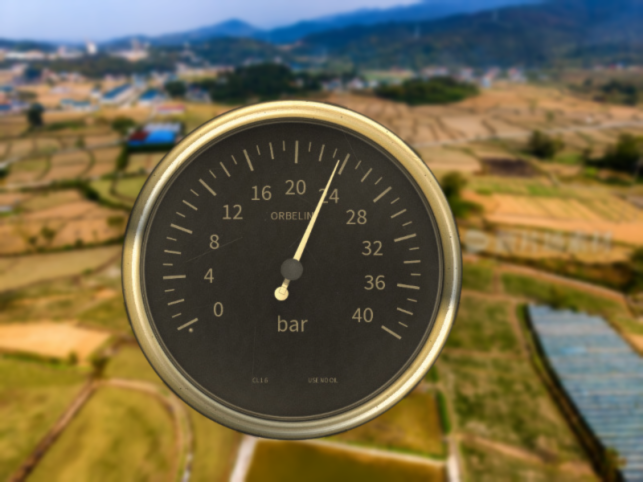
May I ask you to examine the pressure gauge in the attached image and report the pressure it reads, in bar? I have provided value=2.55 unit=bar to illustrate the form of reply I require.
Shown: value=23.5 unit=bar
